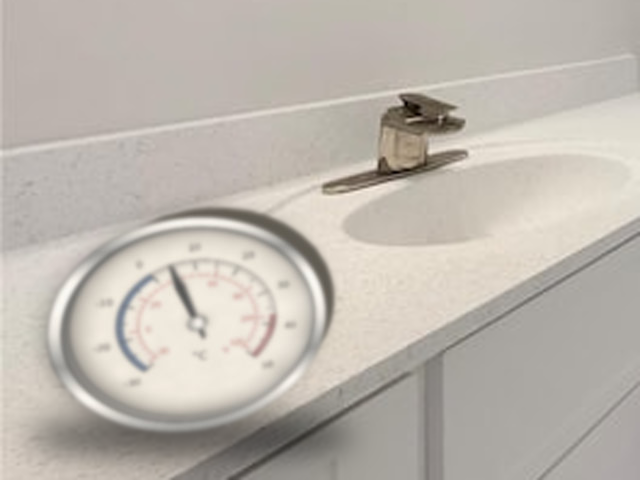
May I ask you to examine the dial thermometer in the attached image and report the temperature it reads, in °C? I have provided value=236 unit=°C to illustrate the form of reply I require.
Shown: value=5 unit=°C
